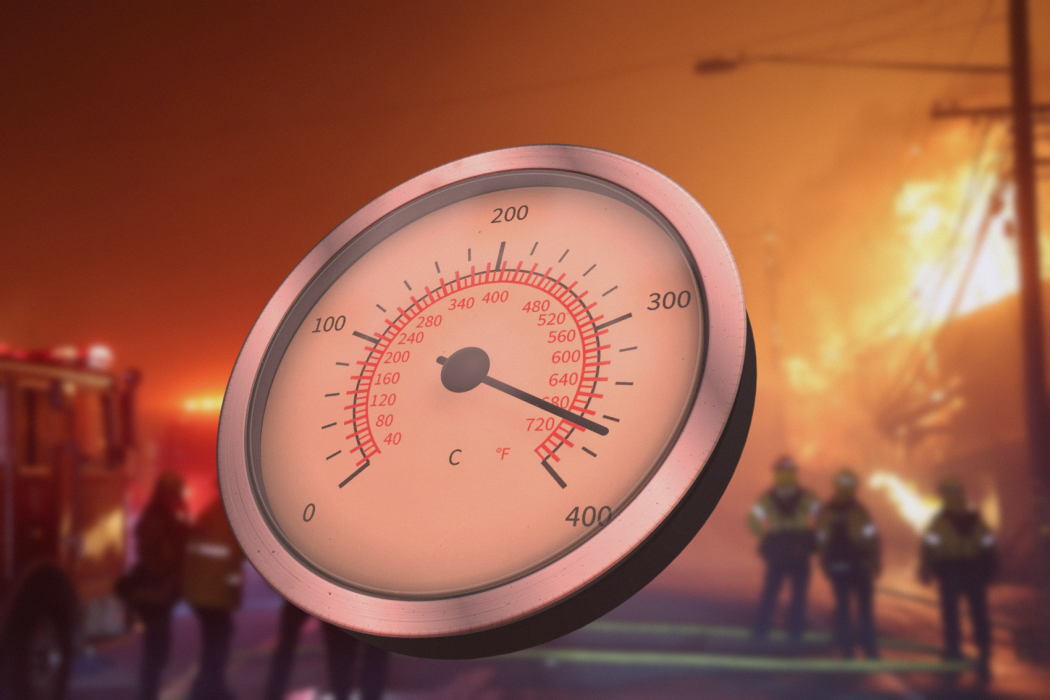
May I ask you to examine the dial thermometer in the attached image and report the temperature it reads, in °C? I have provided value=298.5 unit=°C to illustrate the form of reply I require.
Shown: value=370 unit=°C
